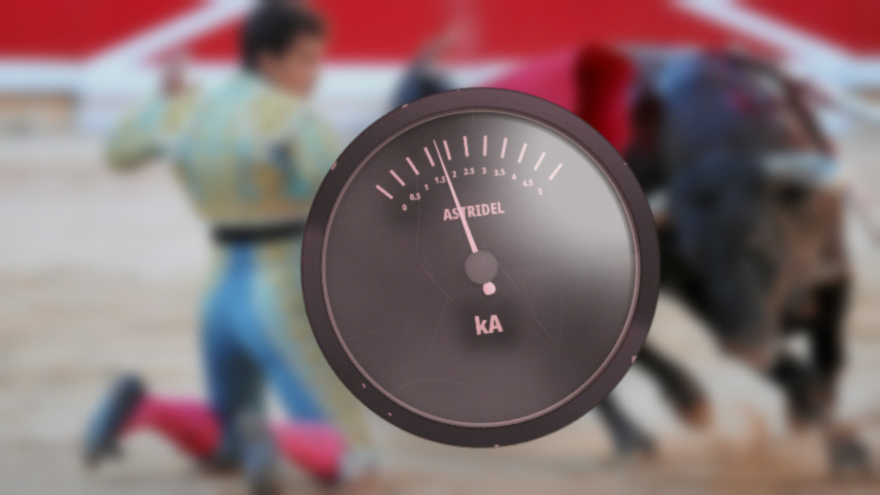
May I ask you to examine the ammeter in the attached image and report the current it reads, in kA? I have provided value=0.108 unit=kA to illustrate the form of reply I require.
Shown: value=1.75 unit=kA
